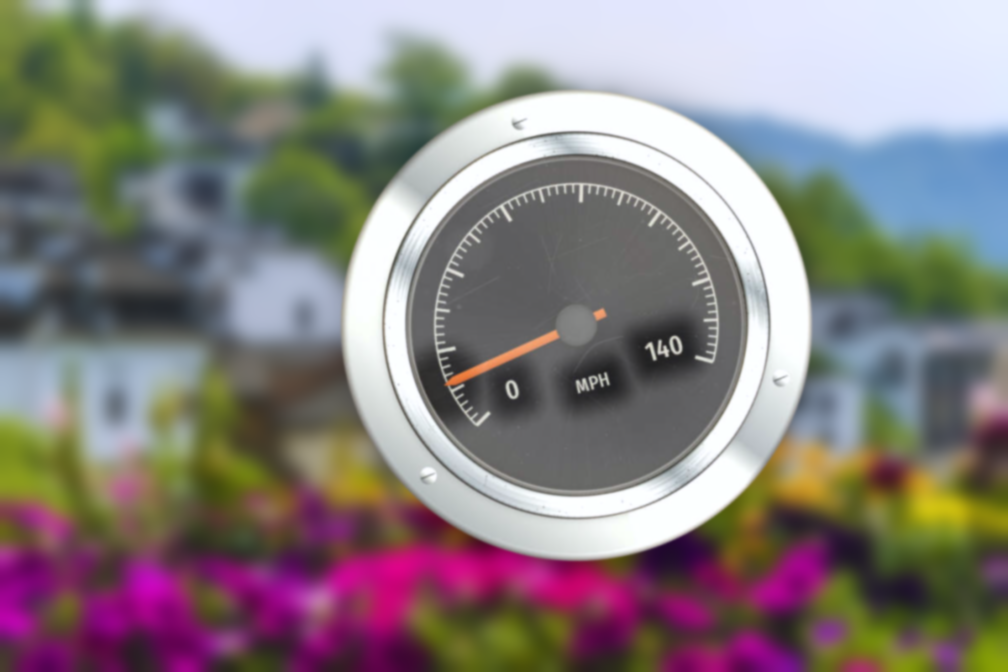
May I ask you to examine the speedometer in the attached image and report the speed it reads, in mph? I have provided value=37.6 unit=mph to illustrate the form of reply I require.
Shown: value=12 unit=mph
